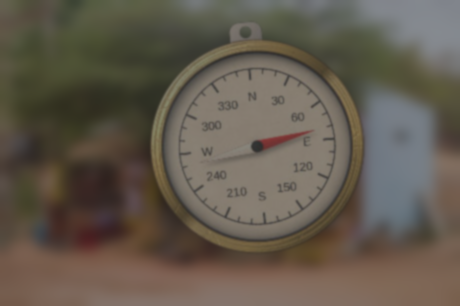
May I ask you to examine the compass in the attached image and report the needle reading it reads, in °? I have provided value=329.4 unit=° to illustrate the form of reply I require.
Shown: value=80 unit=°
